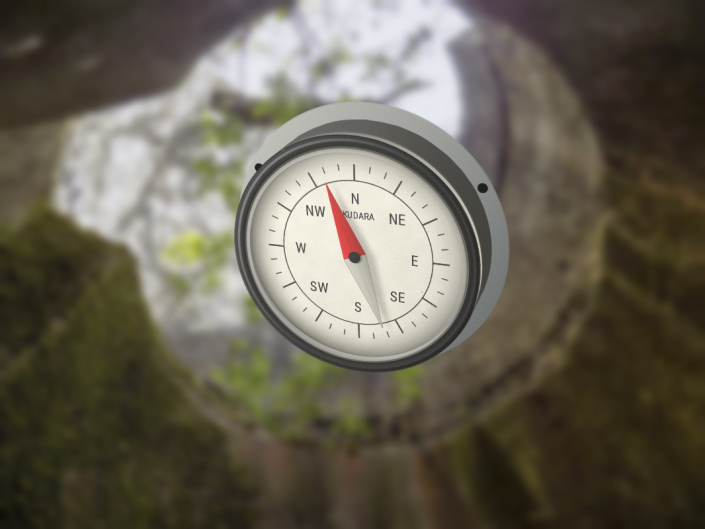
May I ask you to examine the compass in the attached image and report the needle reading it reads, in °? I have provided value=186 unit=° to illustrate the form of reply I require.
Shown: value=340 unit=°
